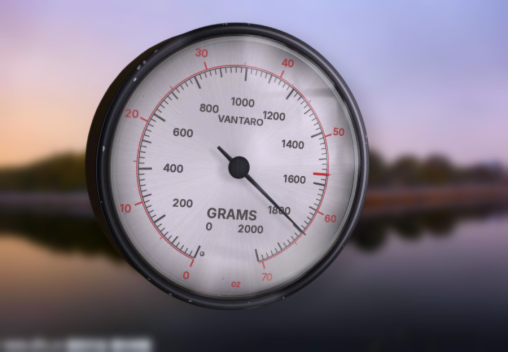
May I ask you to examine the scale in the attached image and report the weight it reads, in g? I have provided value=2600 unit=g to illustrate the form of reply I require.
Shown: value=1800 unit=g
